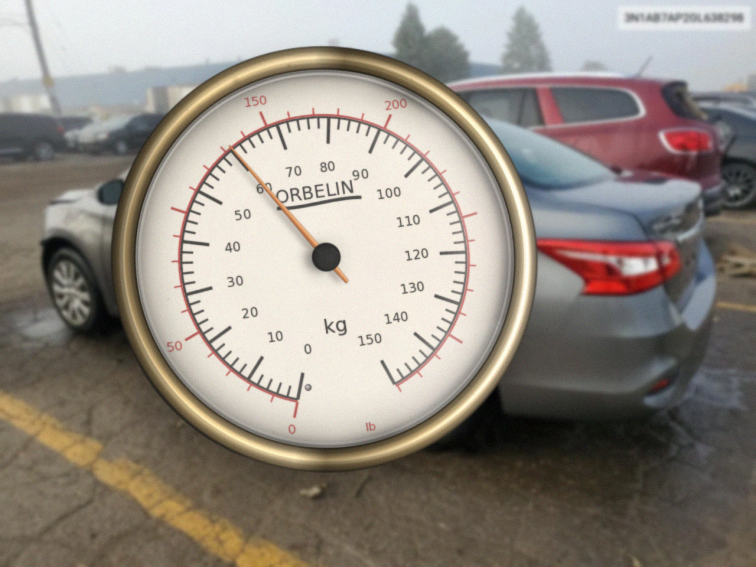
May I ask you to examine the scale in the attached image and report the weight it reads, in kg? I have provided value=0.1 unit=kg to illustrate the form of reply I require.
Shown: value=60 unit=kg
